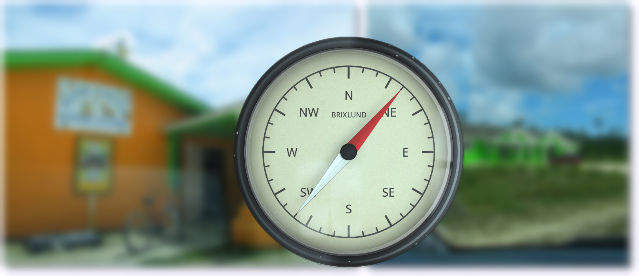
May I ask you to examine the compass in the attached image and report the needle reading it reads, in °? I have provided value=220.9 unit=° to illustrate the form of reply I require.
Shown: value=40 unit=°
